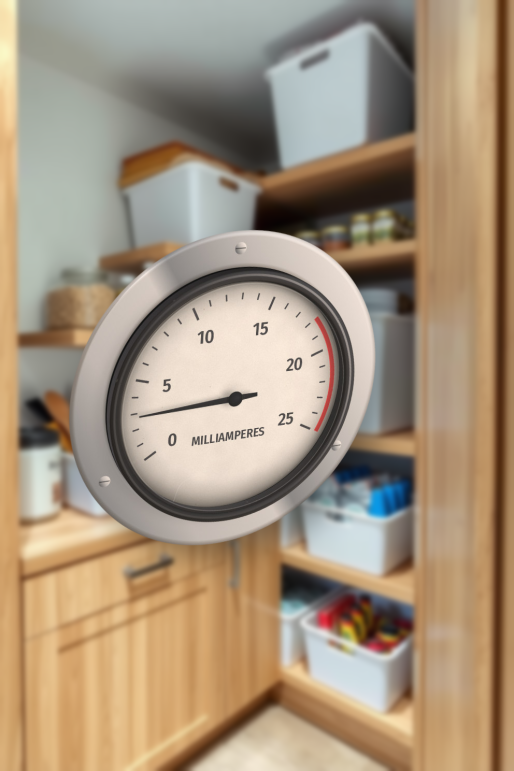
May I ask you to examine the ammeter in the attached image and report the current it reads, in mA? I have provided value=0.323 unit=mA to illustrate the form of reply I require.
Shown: value=3 unit=mA
